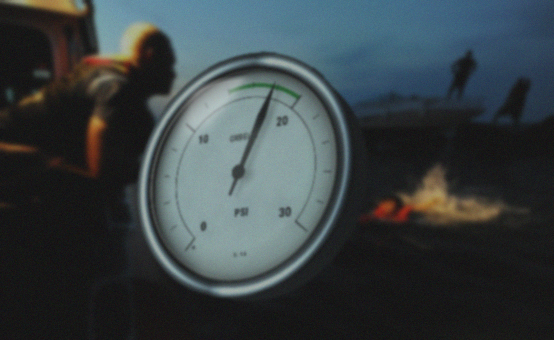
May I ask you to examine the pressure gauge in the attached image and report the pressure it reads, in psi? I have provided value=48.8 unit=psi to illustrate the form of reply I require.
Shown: value=18 unit=psi
